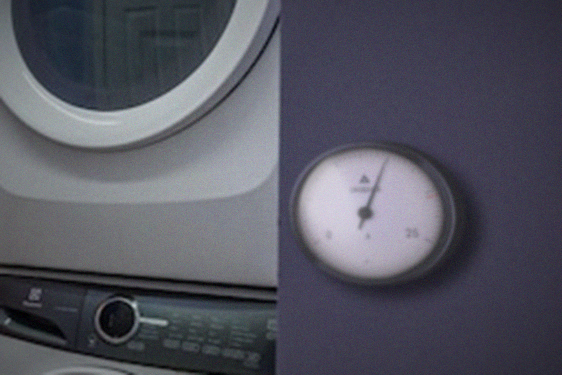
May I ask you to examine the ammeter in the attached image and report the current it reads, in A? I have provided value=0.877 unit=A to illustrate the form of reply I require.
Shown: value=15 unit=A
